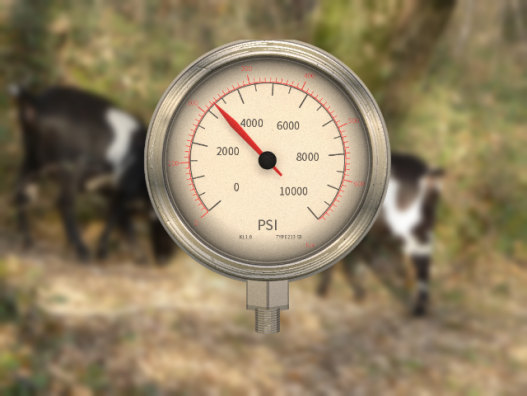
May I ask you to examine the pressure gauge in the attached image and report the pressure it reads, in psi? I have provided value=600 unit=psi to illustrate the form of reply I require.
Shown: value=3250 unit=psi
